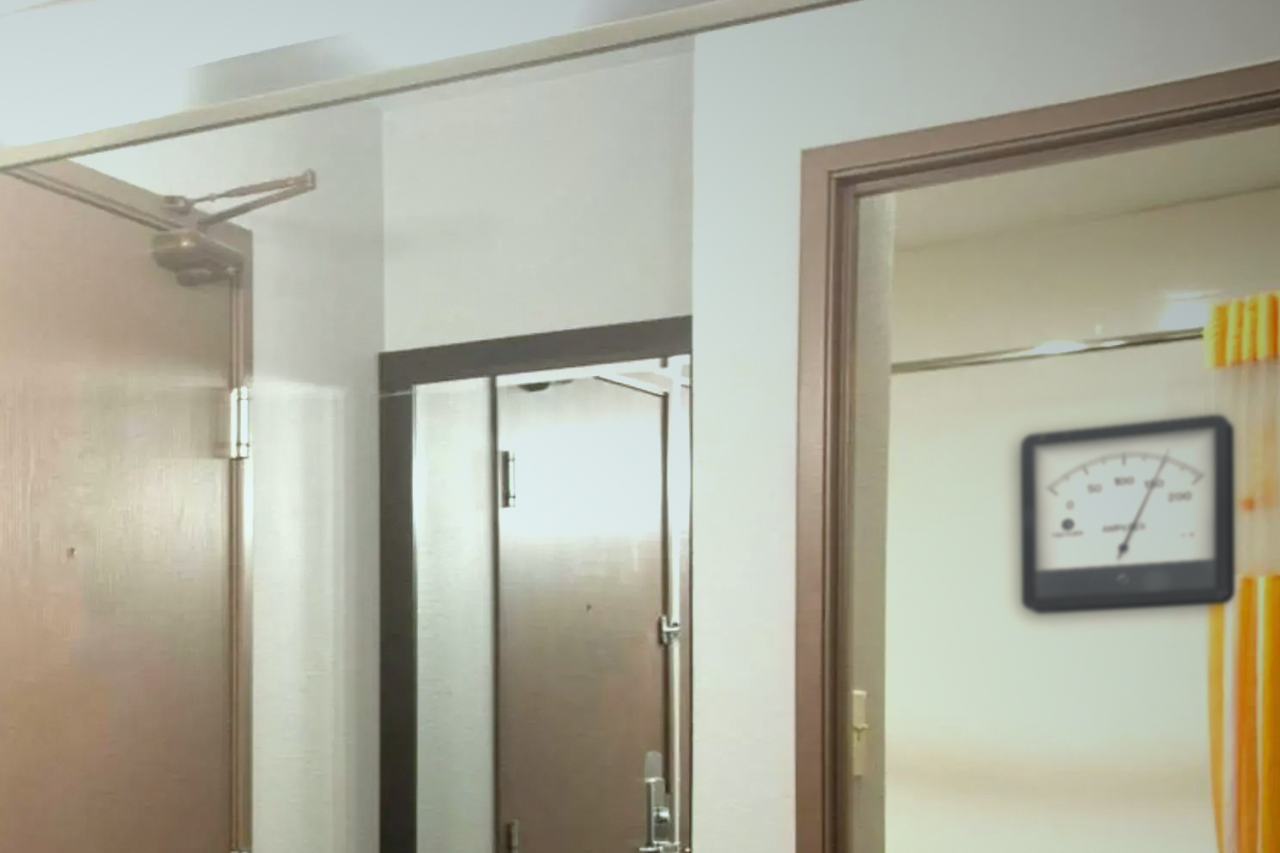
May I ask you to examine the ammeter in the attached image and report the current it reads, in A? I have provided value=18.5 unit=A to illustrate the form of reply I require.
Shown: value=150 unit=A
